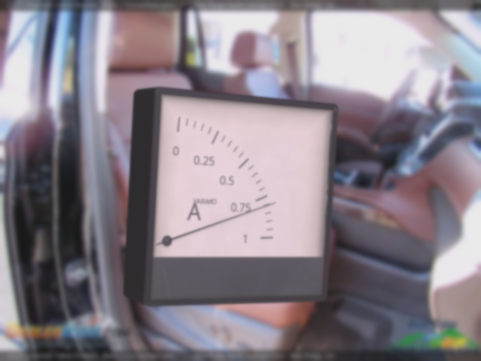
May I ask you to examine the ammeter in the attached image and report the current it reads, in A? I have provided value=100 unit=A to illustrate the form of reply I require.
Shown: value=0.8 unit=A
